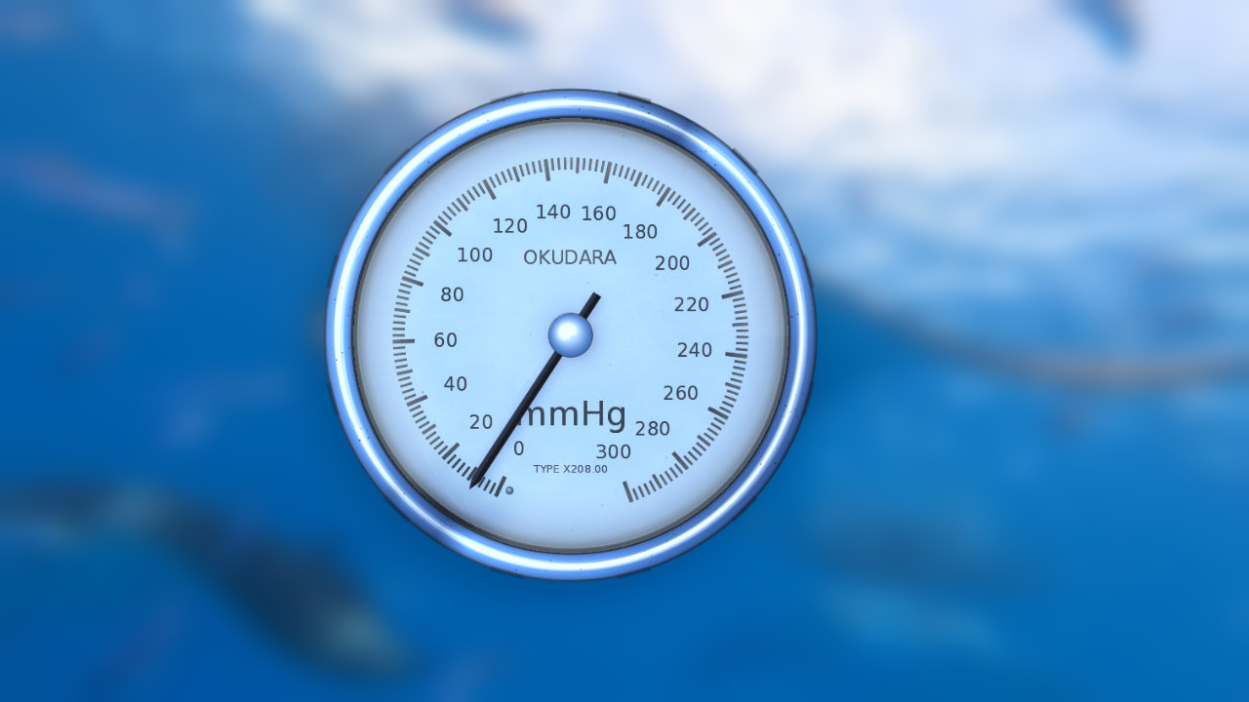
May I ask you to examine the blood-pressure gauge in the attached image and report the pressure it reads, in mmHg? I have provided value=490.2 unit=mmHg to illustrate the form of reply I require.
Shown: value=8 unit=mmHg
